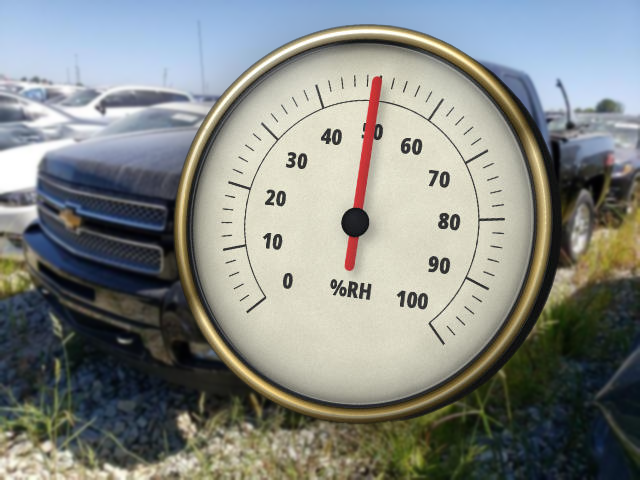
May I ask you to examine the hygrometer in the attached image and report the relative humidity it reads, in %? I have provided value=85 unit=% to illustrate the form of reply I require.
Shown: value=50 unit=%
